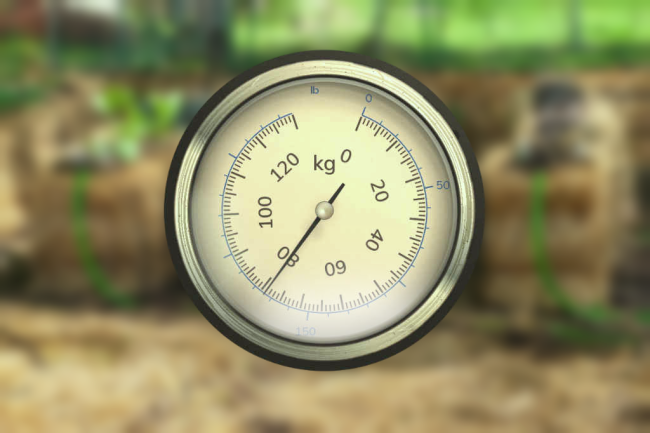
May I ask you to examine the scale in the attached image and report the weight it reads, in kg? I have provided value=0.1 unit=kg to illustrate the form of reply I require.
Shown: value=79 unit=kg
